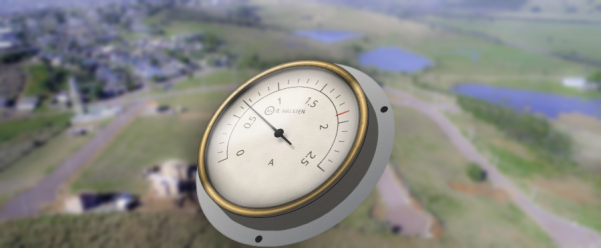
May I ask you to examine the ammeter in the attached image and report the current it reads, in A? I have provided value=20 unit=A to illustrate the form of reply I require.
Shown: value=0.65 unit=A
